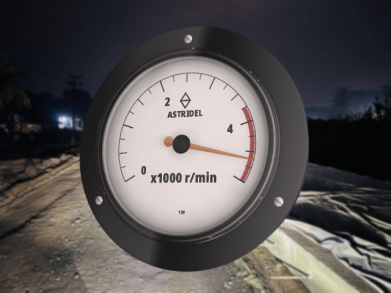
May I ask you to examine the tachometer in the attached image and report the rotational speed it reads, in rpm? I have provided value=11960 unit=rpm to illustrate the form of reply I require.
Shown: value=4625 unit=rpm
